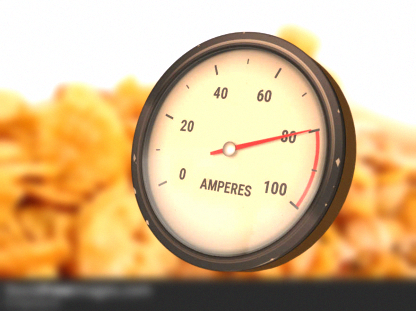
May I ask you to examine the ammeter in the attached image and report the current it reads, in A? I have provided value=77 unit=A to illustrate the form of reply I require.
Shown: value=80 unit=A
